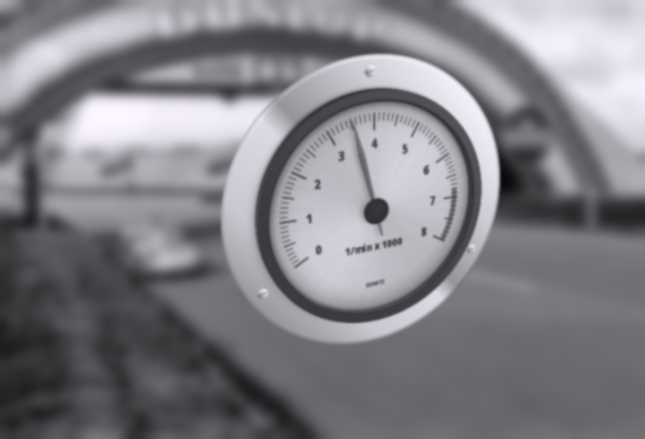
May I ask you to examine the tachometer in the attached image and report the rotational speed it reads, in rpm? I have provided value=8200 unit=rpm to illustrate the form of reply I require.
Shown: value=3500 unit=rpm
